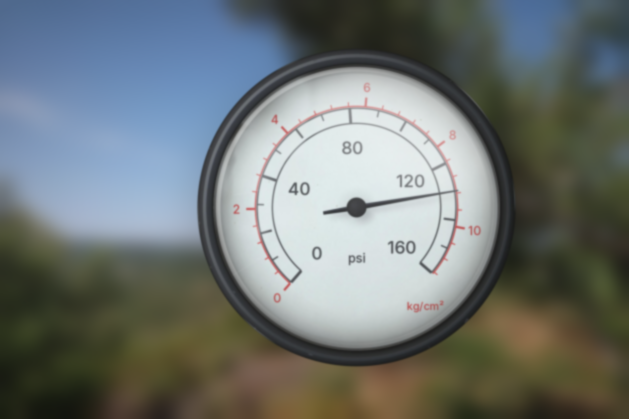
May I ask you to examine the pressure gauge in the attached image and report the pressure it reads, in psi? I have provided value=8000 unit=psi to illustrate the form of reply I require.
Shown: value=130 unit=psi
